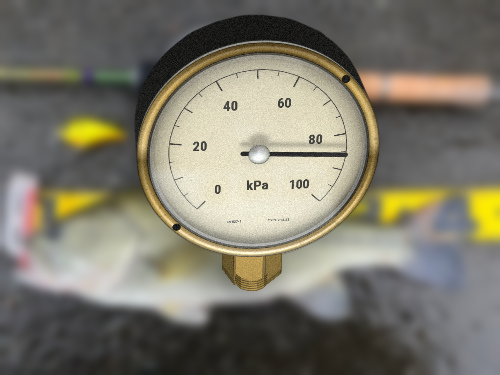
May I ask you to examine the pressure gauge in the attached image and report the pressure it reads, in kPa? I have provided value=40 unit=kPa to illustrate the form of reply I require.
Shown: value=85 unit=kPa
